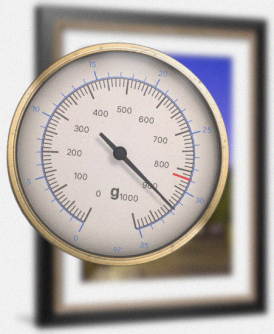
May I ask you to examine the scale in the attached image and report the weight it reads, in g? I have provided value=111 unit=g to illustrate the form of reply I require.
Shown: value=900 unit=g
